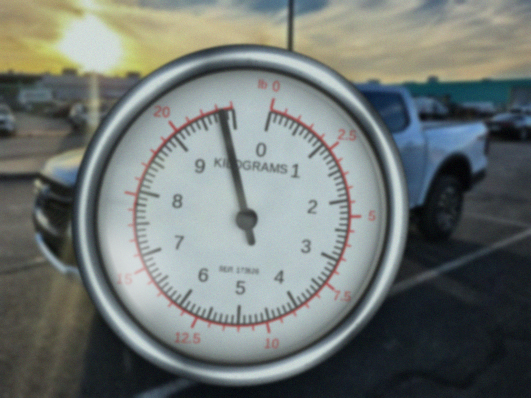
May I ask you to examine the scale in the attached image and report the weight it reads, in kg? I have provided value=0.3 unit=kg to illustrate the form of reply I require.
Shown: value=9.8 unit=kg
